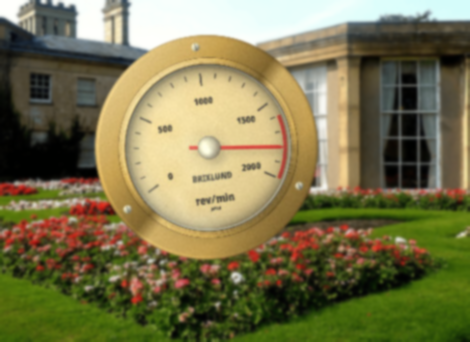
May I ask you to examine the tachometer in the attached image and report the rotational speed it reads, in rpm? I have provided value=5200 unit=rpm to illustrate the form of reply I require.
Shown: value=1800 unit=rpm
